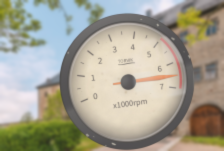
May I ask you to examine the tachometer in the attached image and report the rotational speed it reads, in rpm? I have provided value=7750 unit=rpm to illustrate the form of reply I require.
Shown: value=6500 unit=rpm
